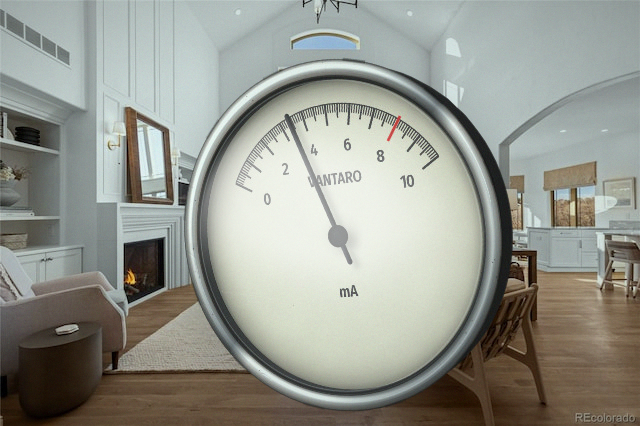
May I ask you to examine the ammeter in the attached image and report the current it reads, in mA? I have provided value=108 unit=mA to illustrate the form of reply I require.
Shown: value=3.5 unit=mA
